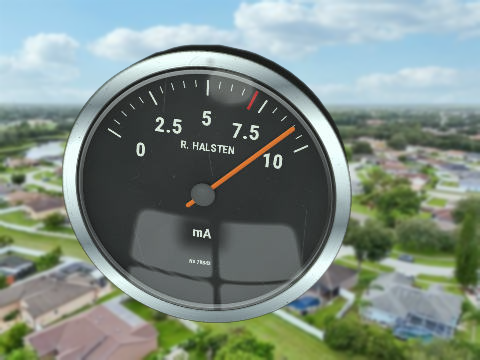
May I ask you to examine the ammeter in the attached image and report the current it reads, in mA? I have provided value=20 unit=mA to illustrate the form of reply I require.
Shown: value=9 unit=mA
